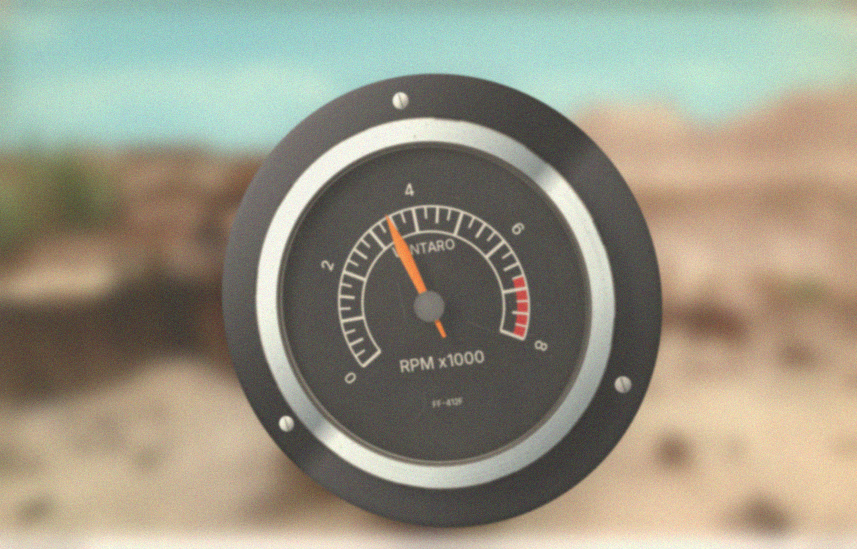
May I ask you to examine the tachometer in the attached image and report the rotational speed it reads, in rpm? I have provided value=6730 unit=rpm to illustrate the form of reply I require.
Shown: value=3500 unit=rpm
